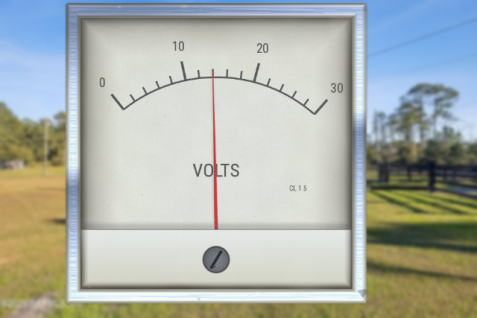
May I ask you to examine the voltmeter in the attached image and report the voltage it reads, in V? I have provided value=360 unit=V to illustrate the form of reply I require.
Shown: value=14 unit=V
